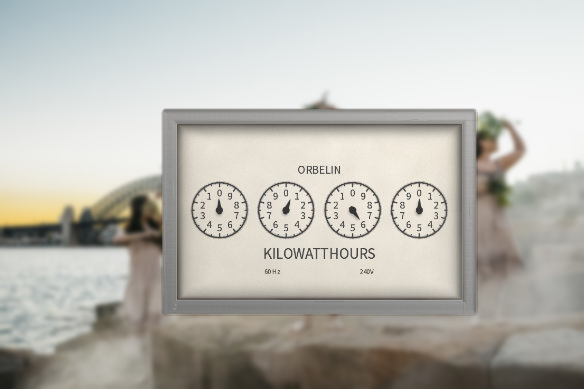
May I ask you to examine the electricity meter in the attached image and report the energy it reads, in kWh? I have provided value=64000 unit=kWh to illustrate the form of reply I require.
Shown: value=60 unit=kWh
